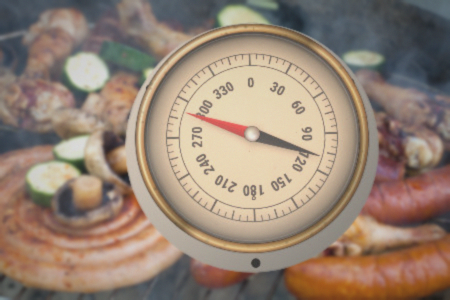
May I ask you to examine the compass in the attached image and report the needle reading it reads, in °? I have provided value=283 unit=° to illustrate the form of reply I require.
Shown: value=290 unit=°
